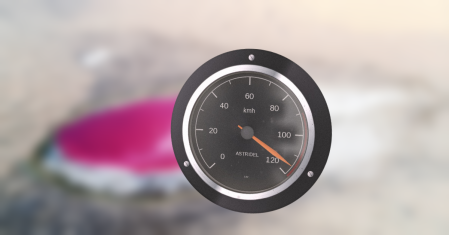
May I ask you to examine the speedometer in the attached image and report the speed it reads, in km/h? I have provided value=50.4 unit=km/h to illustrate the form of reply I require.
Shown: value=115 unit=km/h
